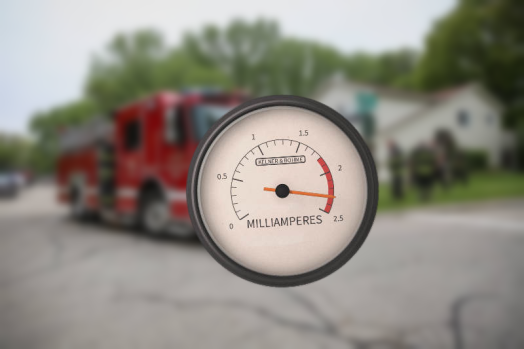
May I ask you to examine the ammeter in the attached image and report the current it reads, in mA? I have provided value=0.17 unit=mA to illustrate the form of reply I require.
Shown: value=2.3 unit=mA
